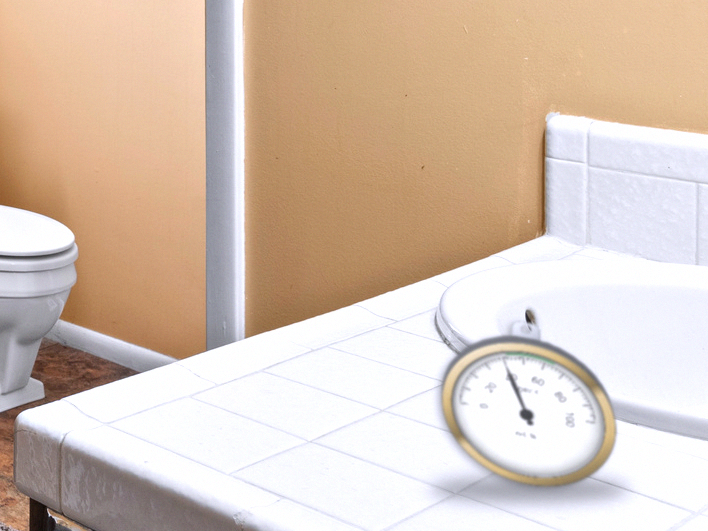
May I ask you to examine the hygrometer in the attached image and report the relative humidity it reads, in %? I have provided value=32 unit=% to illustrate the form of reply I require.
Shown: value=40 unit=%
